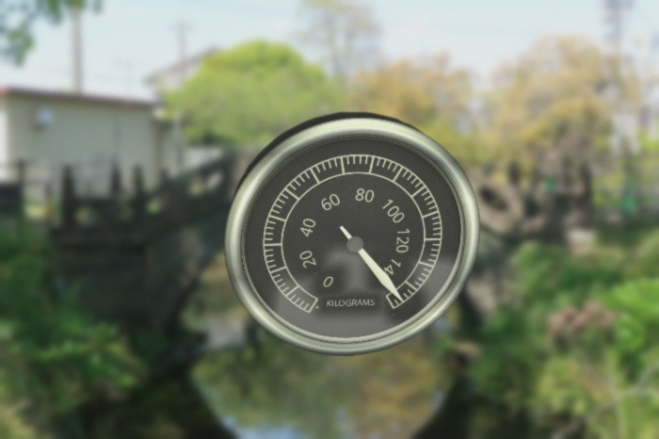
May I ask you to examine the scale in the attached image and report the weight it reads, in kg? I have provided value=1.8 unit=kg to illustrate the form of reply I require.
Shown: value=146 unit=kg
